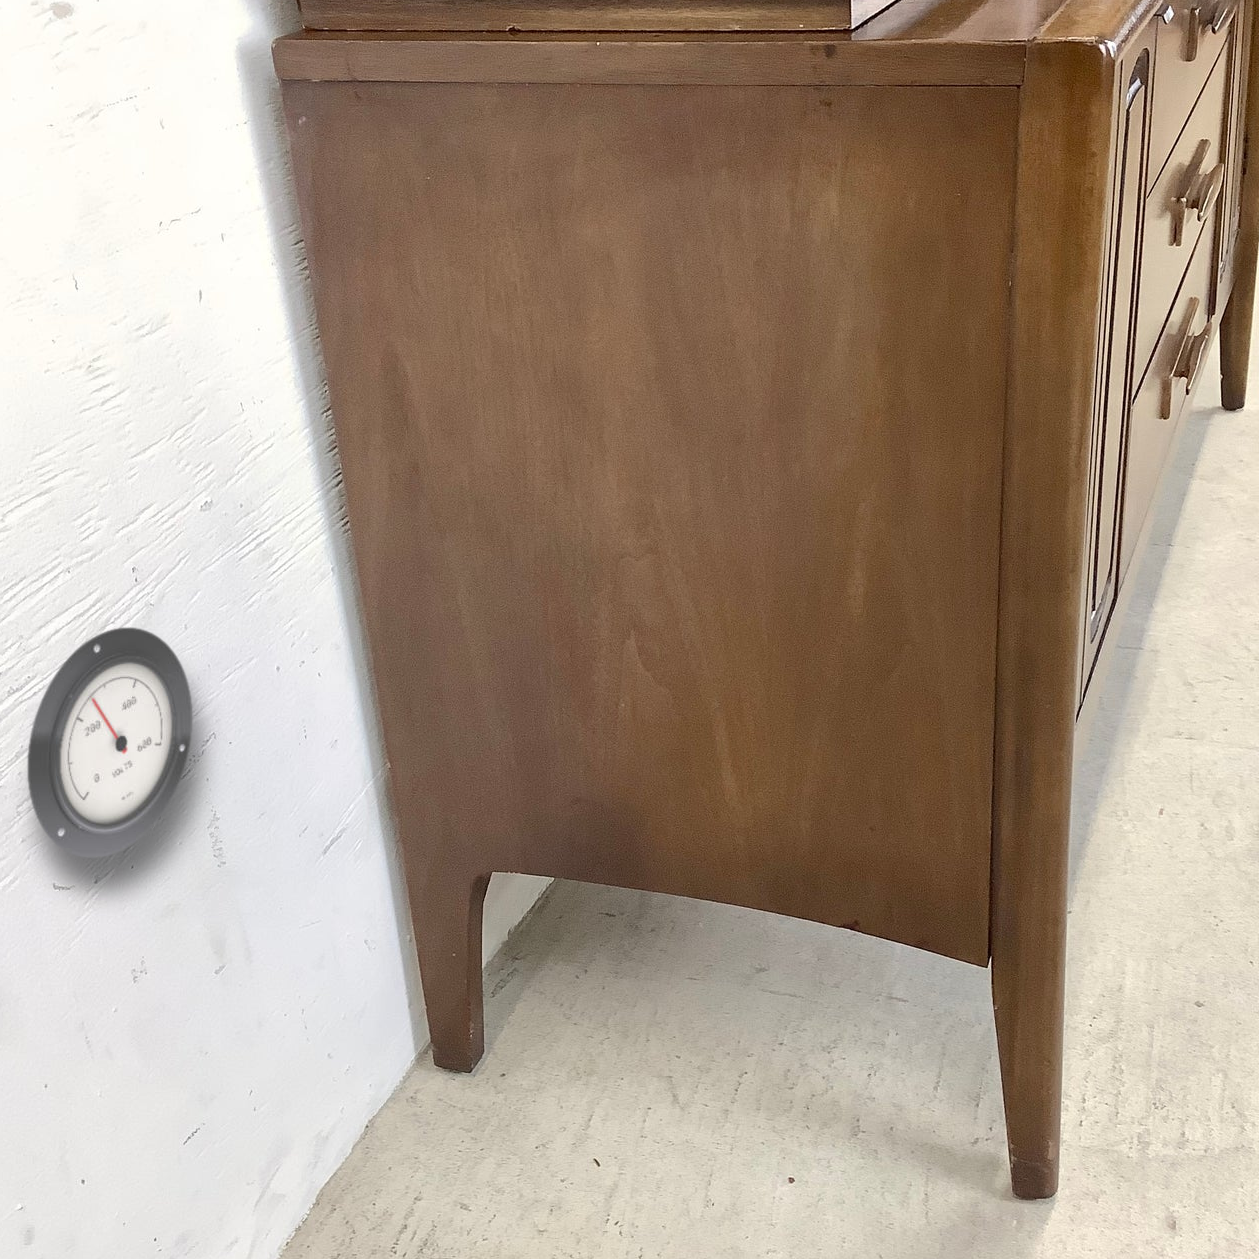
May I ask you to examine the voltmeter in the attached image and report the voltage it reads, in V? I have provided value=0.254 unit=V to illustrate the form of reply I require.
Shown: value=250 unit=V
